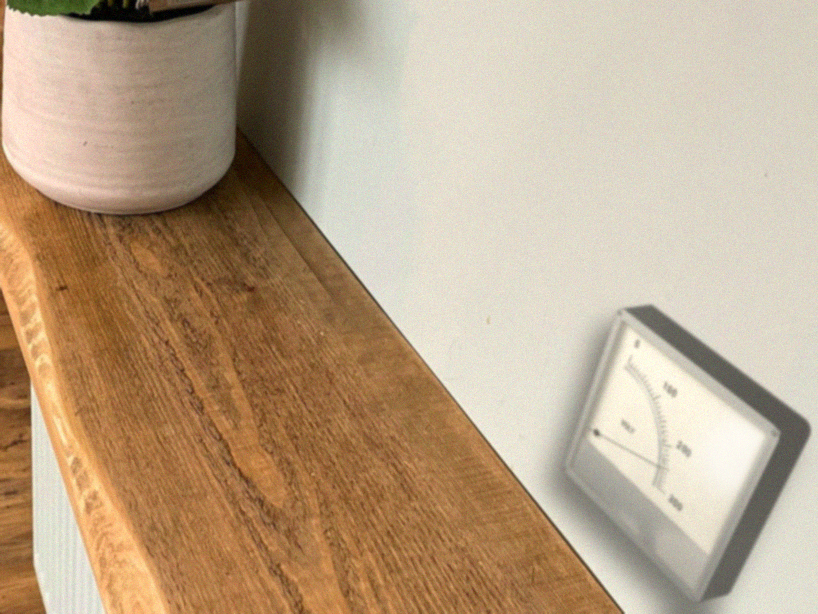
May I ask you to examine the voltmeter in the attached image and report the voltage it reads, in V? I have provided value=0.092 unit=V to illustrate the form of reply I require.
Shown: value=250 unit=V
